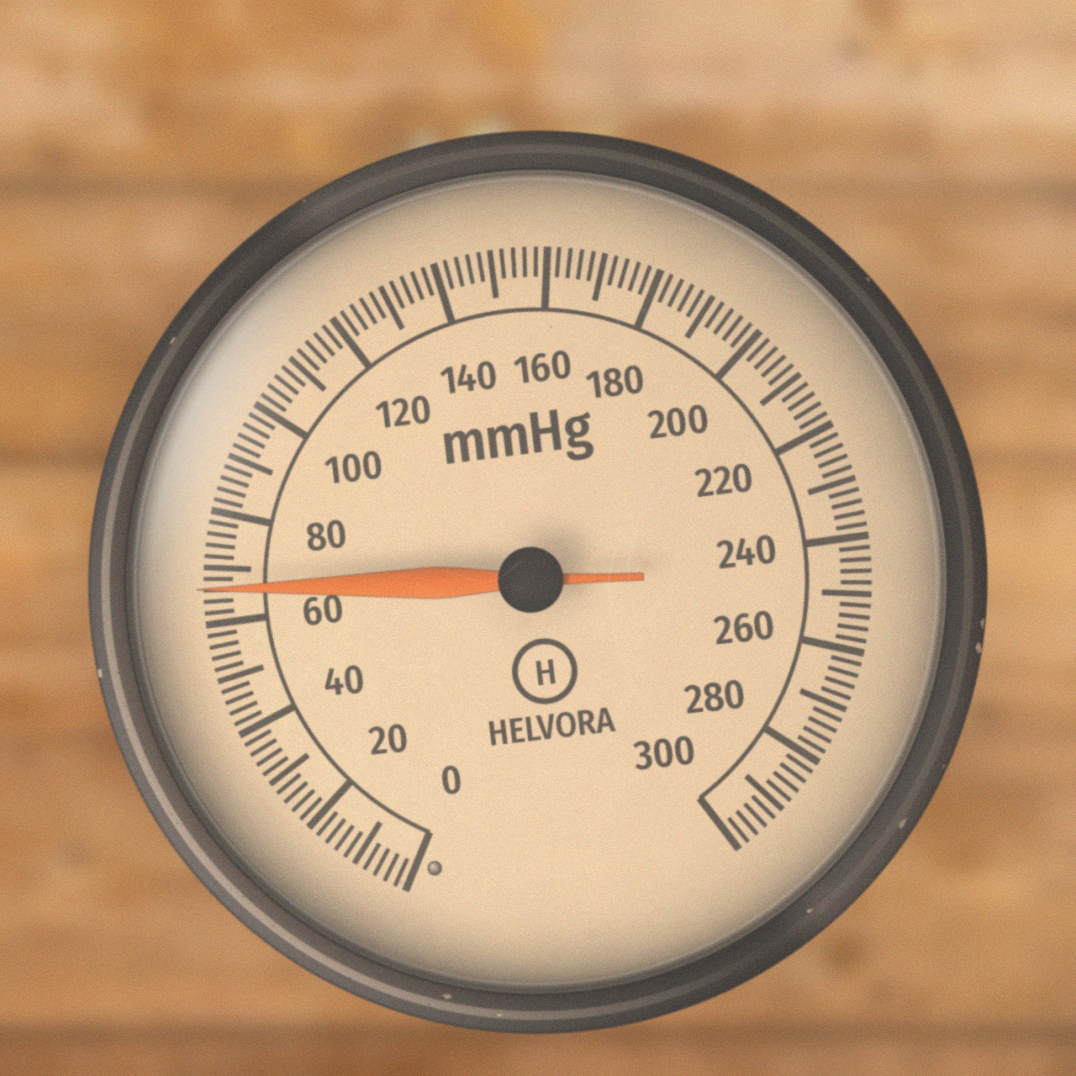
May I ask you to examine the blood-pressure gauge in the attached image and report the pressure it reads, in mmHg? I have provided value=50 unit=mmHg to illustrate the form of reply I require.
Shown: value=66 unit=mmHg
